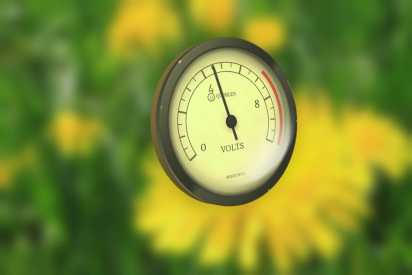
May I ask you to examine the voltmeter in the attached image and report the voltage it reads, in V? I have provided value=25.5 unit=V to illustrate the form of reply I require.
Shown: value=4.5 unit=V
